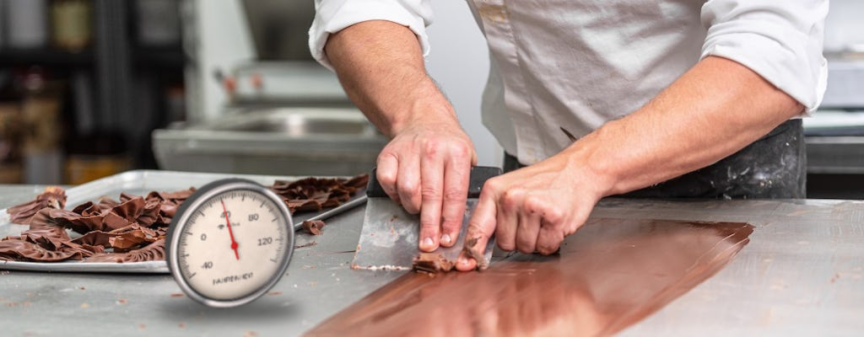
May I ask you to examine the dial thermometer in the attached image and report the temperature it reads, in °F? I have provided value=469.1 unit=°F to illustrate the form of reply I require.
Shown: value=40 unit=°F
